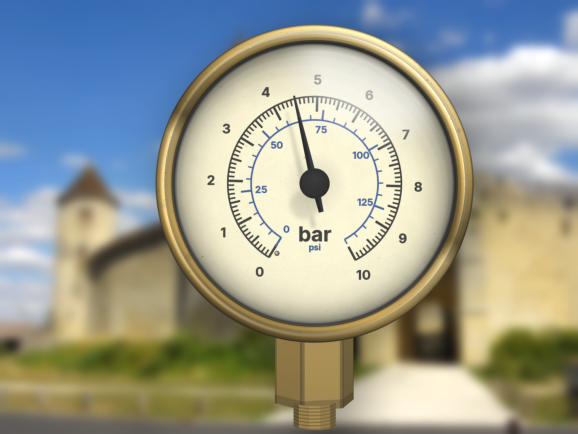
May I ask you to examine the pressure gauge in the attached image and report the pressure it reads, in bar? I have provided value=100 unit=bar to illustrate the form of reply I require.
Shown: value=4.5 unit=bar
